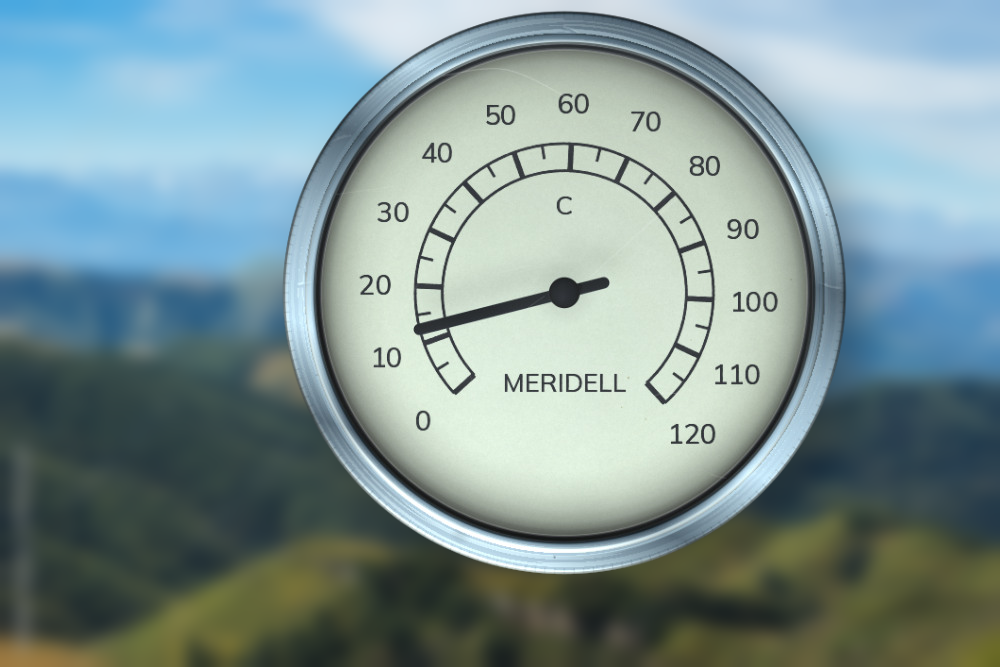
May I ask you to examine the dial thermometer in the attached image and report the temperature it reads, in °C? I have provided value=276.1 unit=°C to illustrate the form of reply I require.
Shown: value=12.5 unit=°C
